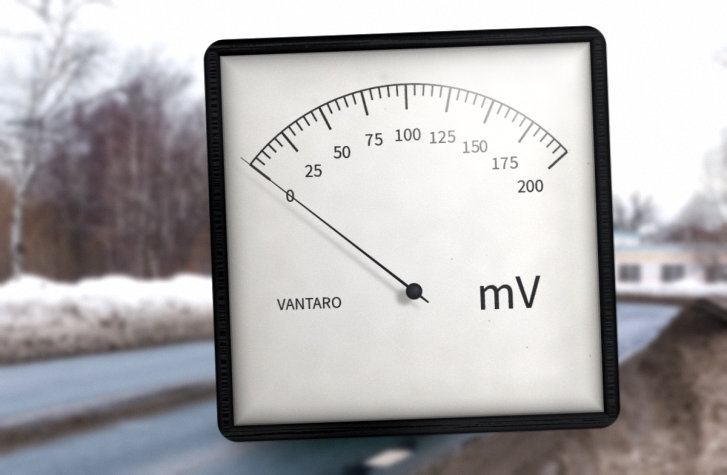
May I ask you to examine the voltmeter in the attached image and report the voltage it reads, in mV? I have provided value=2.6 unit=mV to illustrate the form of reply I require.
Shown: value=0 unit=mV
